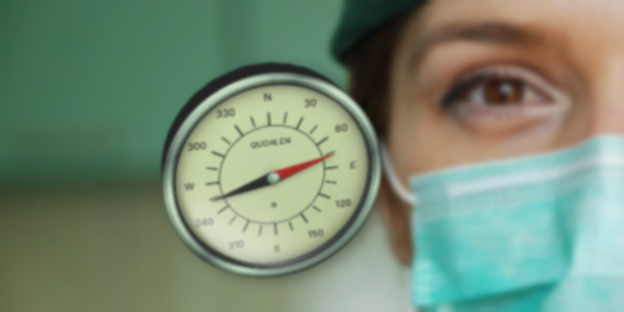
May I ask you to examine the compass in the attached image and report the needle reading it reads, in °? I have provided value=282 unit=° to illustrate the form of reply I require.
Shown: value=75 unit=°
